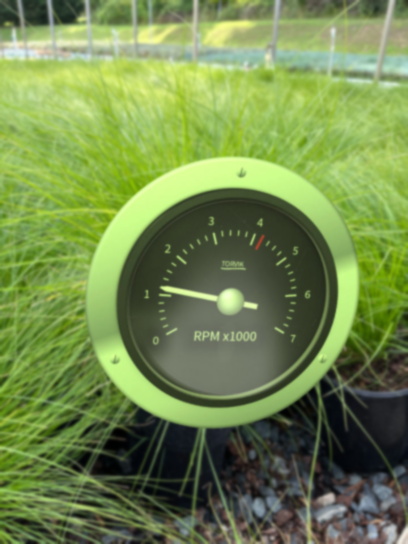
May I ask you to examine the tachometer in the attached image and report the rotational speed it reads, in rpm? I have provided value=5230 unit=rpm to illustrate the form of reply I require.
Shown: value=1200 unit=rpm
